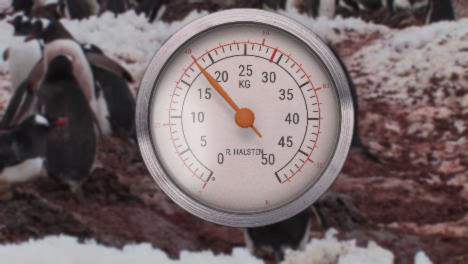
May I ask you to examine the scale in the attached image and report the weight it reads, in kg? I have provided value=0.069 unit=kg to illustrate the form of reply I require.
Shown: value=18 unit=kg
